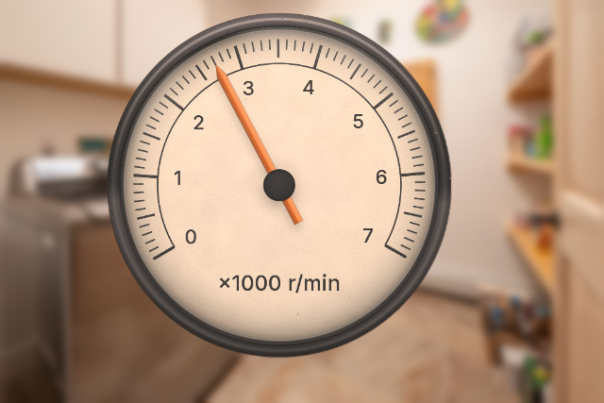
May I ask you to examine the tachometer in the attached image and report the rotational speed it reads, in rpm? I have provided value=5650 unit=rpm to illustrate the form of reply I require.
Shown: value=2700 unit=rpm
